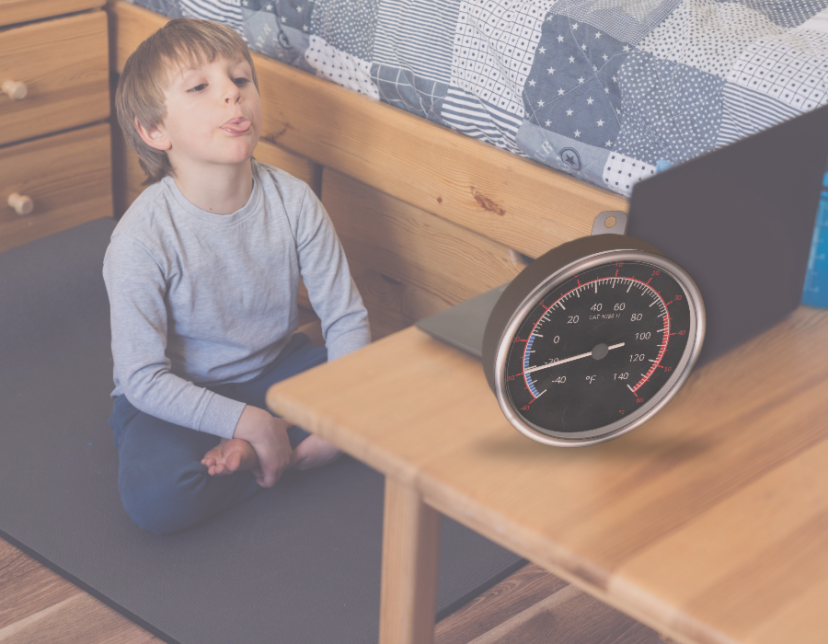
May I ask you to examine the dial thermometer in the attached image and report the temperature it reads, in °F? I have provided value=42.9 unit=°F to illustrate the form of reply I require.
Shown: value=-20 unit=°F
